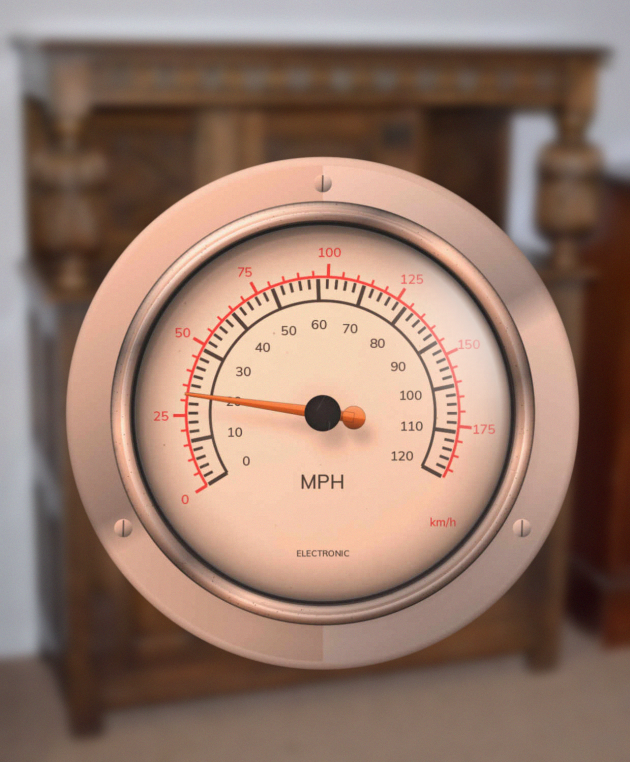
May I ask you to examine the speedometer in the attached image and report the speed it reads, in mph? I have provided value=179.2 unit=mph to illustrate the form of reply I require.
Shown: value=20 unit=mph
